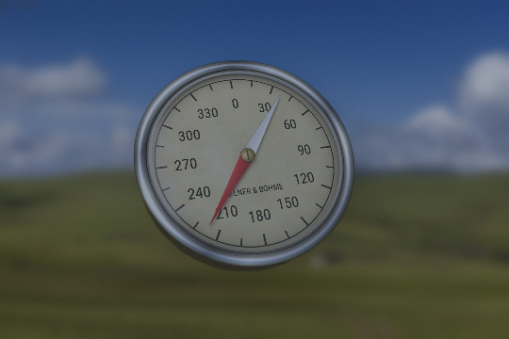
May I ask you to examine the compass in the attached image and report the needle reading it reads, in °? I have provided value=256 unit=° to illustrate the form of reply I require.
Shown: value=217.5 unit=°
